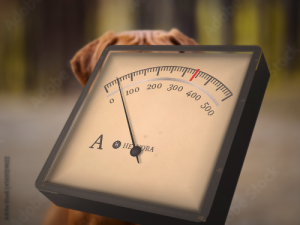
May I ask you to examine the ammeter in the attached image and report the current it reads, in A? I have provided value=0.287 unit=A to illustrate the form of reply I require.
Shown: value=50 unit=A
